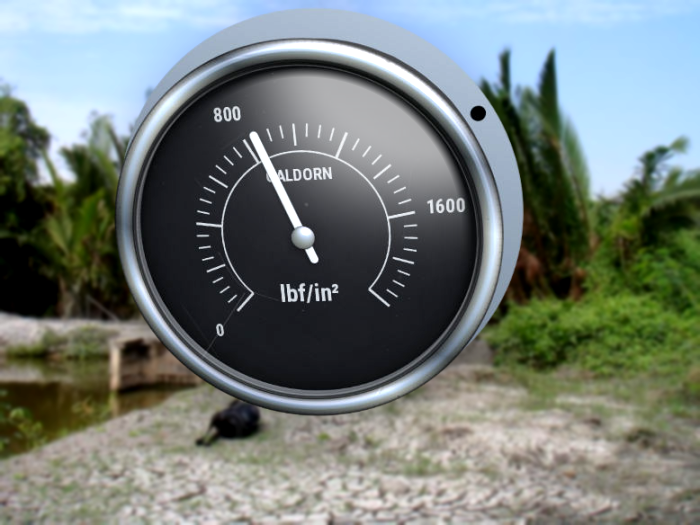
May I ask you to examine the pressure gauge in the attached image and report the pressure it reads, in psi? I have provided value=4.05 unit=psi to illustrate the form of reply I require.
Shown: value=850 unit=psi
